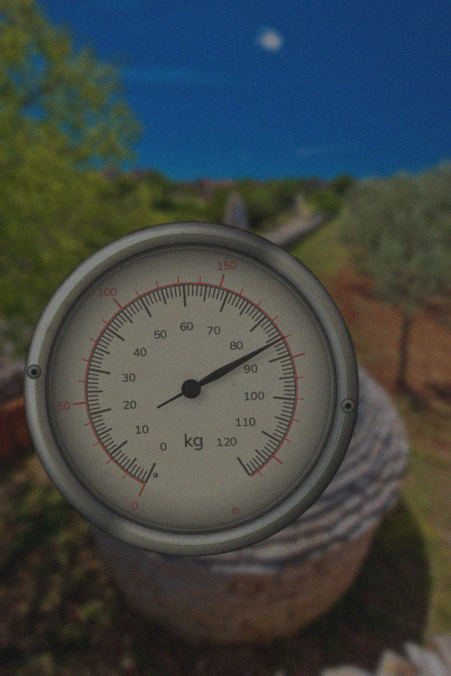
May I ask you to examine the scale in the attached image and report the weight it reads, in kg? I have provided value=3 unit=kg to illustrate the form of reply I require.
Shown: value=86 unit=kg
